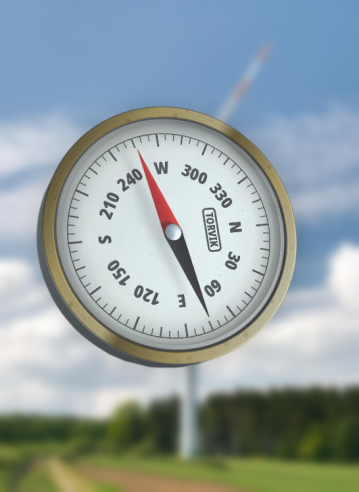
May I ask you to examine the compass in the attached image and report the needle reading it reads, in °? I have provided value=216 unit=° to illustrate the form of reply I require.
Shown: value=255 unit=°
